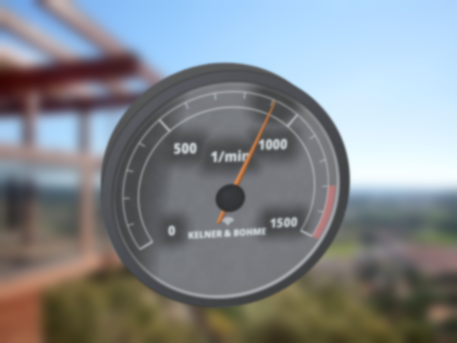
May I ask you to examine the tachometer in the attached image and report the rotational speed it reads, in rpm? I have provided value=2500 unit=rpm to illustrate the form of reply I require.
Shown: value=900 unit=rpm
